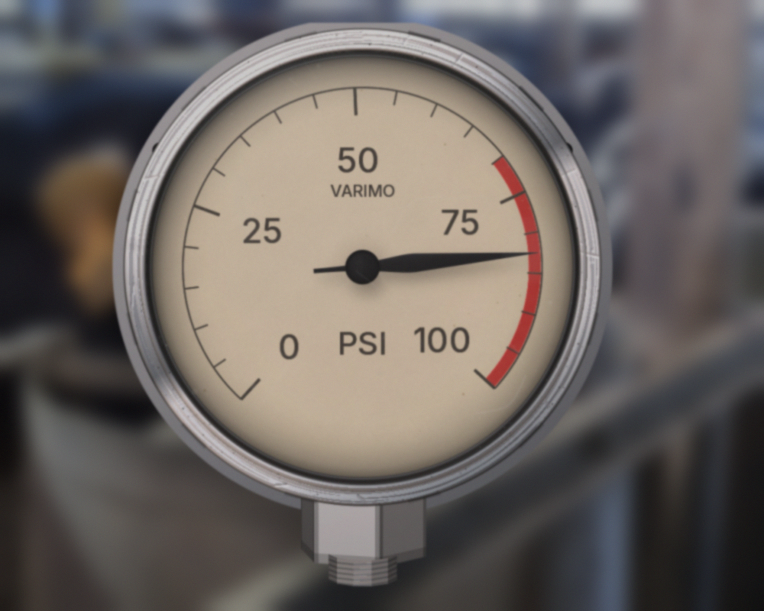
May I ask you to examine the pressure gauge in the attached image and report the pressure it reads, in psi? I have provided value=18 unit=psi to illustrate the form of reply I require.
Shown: value=82.5 unit=psi
